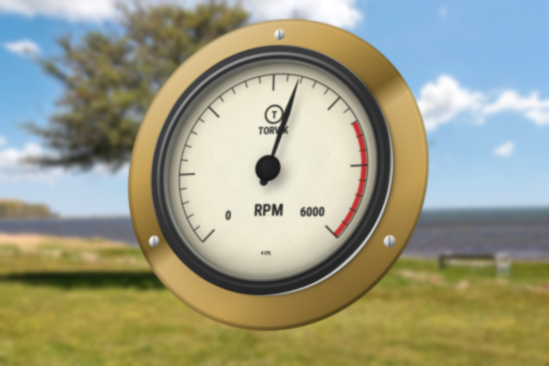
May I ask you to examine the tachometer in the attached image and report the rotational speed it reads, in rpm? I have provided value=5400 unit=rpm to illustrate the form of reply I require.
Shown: value=3400 unit=rpm
